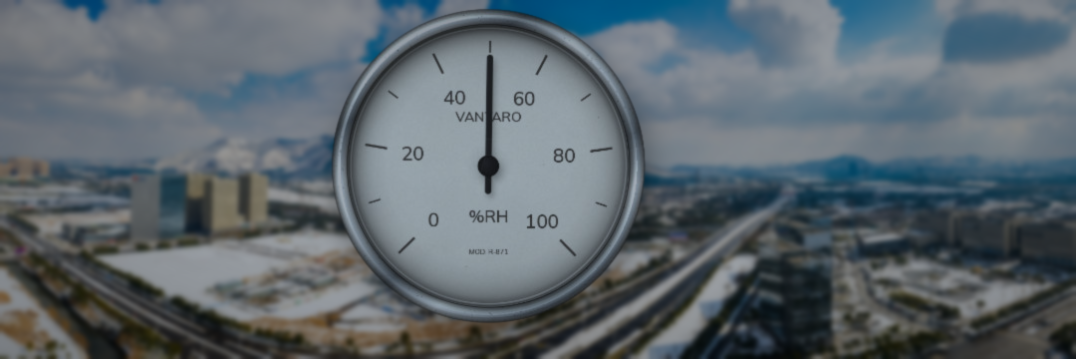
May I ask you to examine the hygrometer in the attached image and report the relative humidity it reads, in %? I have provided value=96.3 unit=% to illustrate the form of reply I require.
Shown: value=50 unit=%
